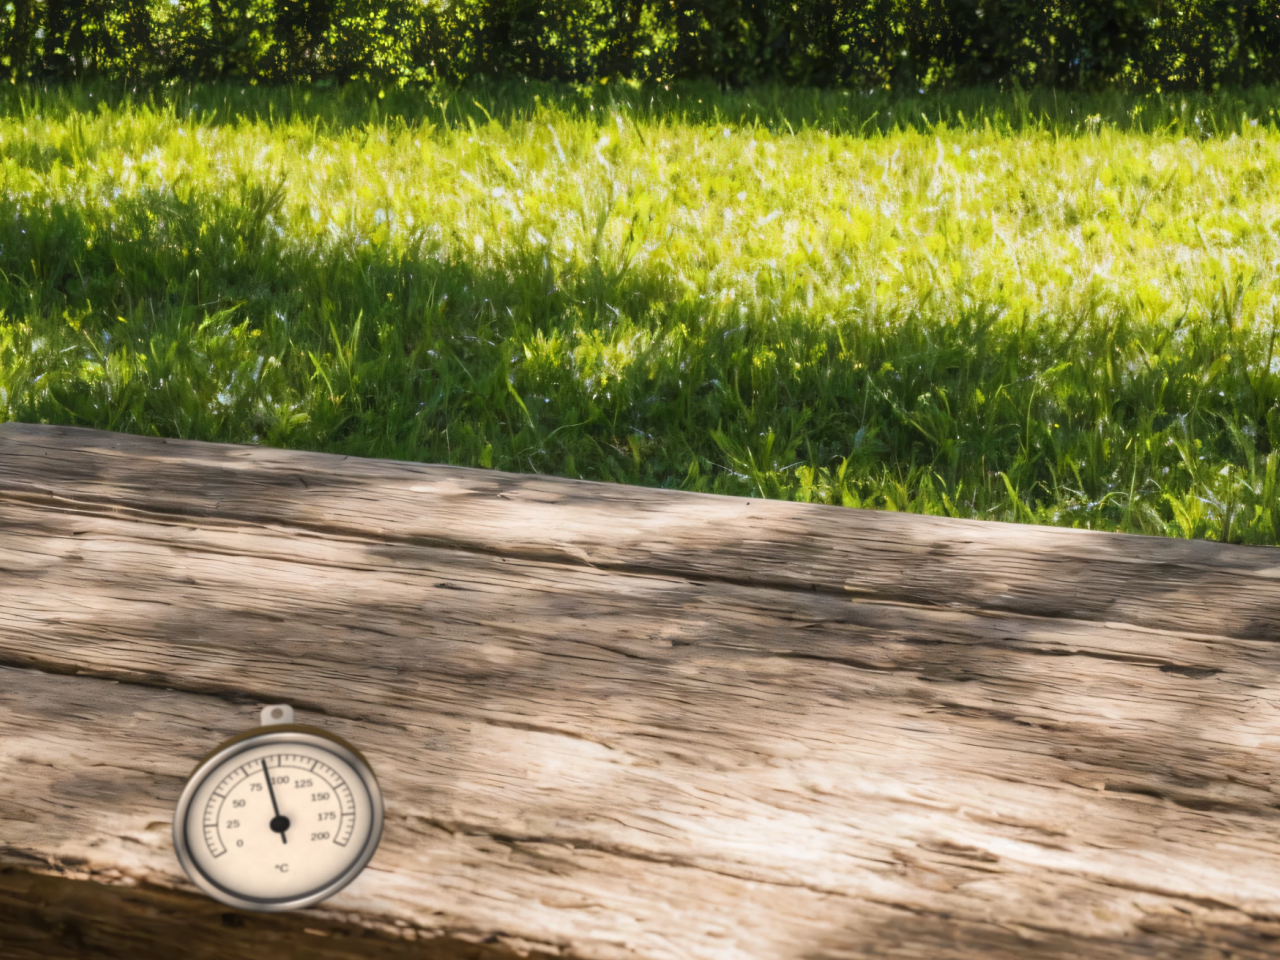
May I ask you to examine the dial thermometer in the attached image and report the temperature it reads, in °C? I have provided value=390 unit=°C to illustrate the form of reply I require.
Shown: value=90 unit=°C
